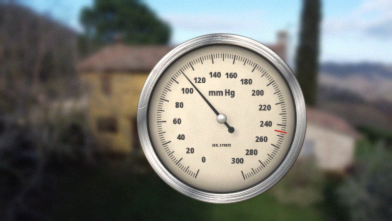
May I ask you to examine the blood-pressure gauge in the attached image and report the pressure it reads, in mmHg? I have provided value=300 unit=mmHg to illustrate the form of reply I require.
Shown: value=110 unit=mmHg
